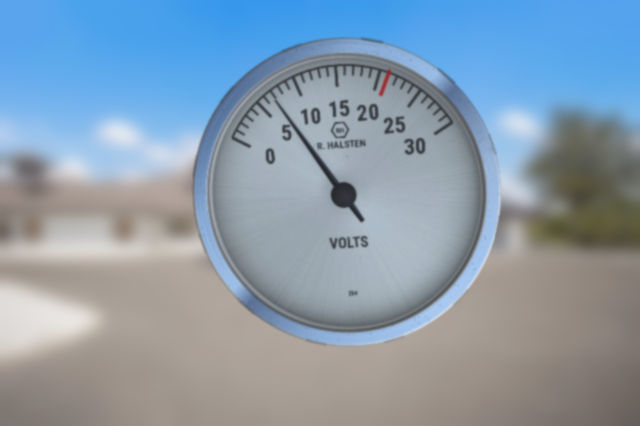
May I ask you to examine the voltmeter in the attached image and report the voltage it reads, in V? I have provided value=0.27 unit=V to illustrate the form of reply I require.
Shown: value=7 unit=V
